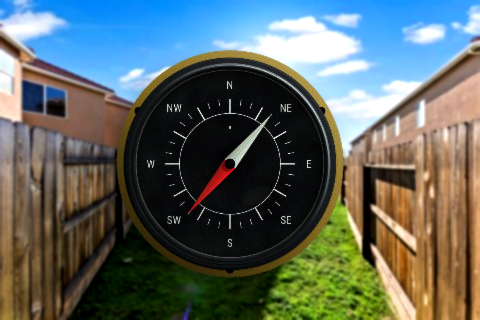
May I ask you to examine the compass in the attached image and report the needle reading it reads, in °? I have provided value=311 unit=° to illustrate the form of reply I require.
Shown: value=220 unit=°
